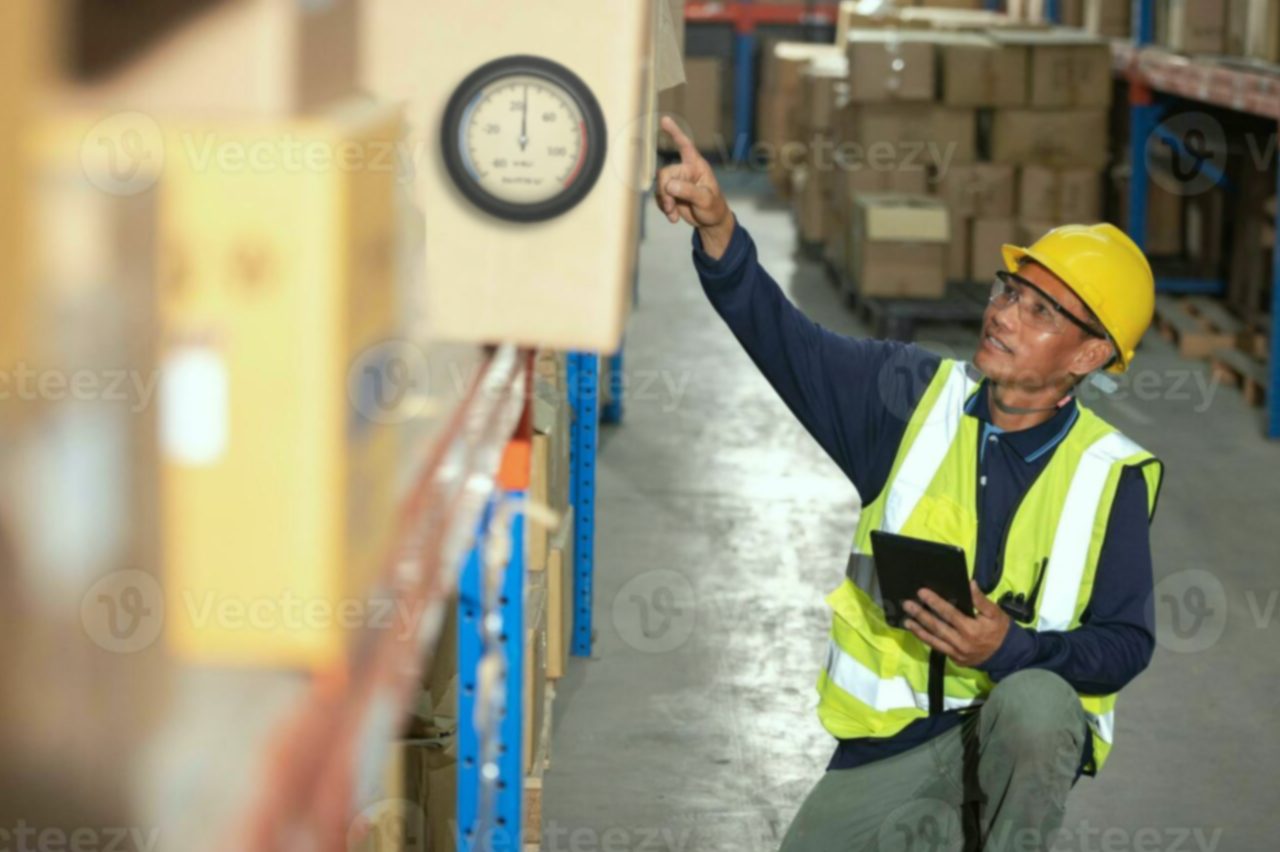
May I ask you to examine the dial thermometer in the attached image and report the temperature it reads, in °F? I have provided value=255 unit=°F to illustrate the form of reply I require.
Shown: value=30 unit=°F
